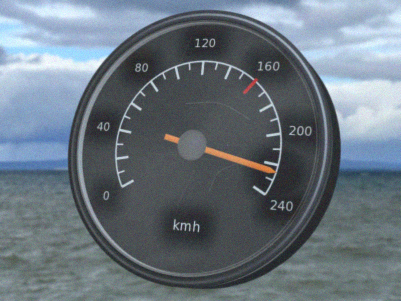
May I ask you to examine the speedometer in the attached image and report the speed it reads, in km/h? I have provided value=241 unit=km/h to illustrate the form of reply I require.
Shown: value=225 unit=km/h
